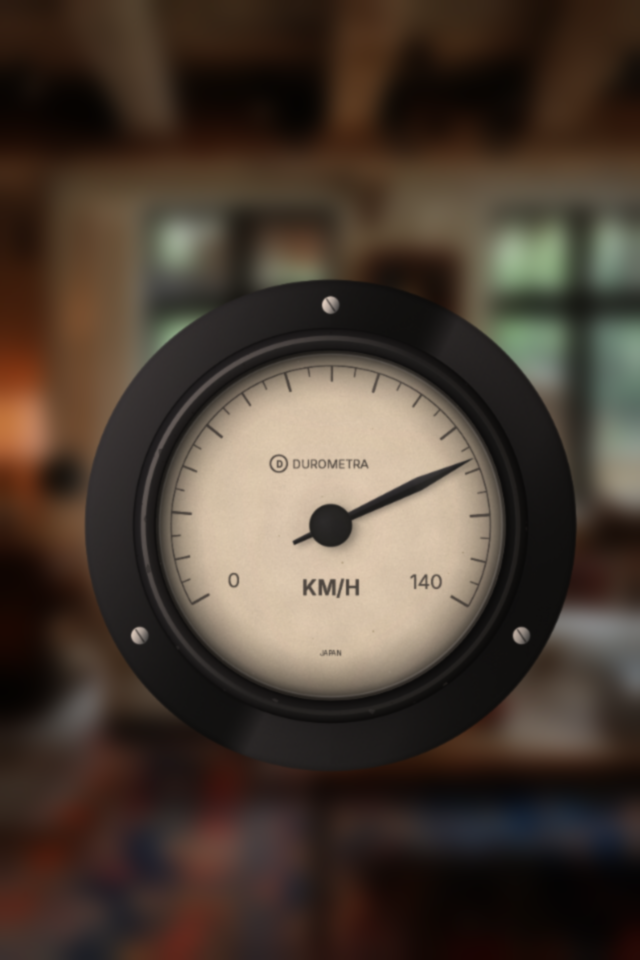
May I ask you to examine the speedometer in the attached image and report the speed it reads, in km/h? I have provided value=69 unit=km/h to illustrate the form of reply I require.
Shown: value=107.5 unit=km/h
